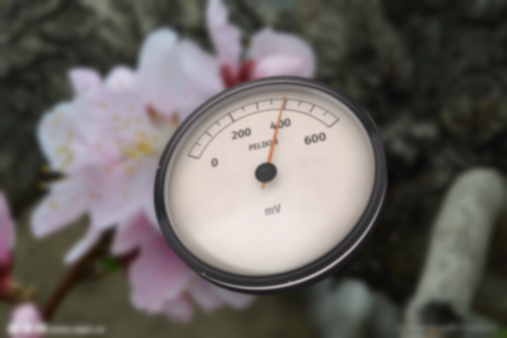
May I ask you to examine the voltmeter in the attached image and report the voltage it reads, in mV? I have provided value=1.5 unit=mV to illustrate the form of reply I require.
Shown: value=400 unit=mV
